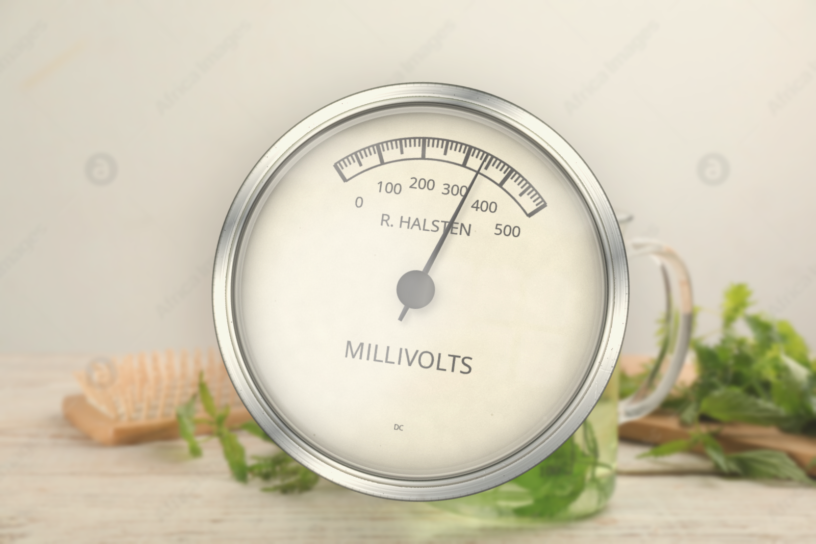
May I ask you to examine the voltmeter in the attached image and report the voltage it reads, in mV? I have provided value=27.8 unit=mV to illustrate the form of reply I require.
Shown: value=340 unit=mV
